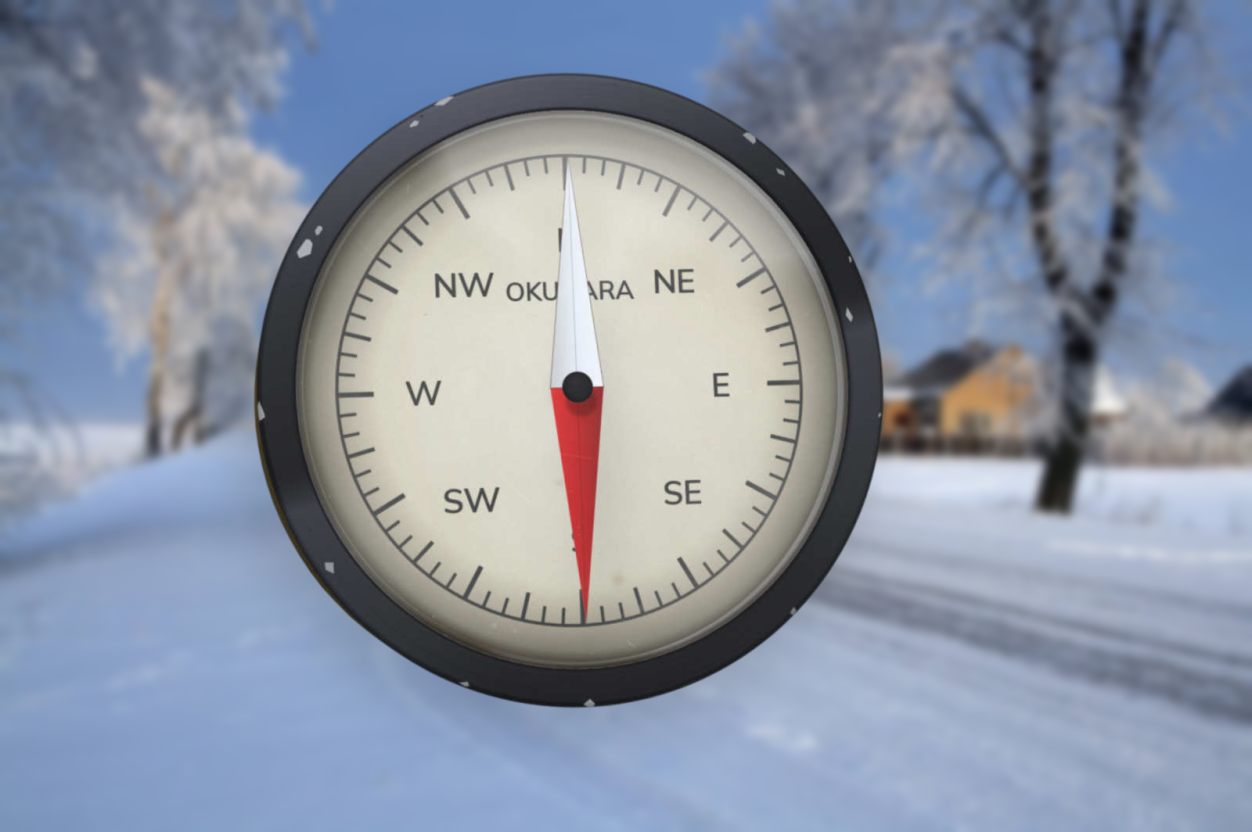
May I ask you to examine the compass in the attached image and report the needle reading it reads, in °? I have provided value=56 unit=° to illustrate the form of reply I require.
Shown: value=180 unit=°
